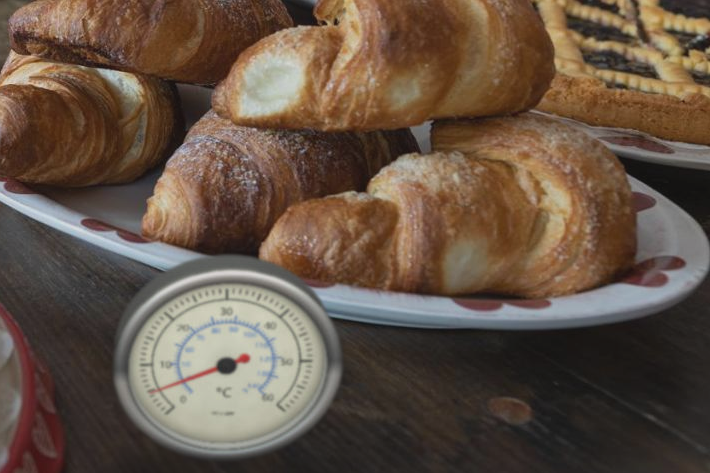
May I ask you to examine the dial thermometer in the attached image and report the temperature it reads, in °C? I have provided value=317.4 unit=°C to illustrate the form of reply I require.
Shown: value=5 unit=°C
